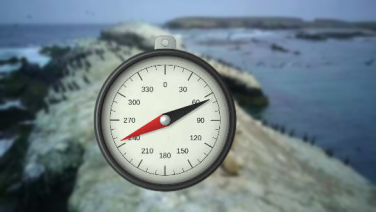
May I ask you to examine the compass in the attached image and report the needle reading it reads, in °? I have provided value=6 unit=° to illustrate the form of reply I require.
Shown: value=245 unit=°
